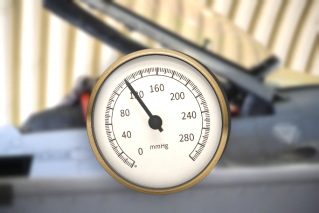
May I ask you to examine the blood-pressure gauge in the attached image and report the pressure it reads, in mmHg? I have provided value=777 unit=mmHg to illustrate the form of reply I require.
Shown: value=120 unit=mmHg
